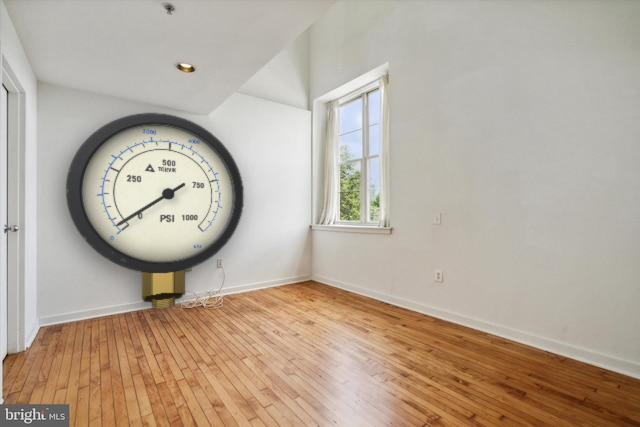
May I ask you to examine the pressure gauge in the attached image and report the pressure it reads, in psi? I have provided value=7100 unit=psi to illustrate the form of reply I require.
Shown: value=25 unit=psi
